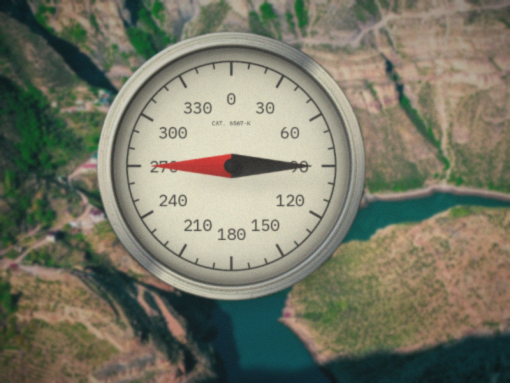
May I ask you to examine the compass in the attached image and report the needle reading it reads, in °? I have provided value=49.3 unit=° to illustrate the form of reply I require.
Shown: value=270 unit=°
